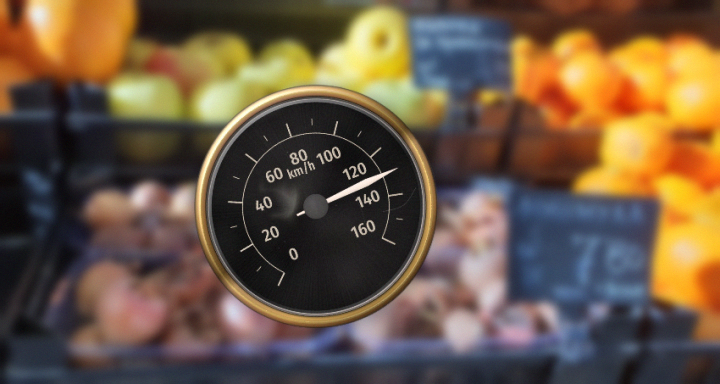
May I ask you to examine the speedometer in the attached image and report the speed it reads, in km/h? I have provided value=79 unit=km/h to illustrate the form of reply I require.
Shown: value=130 unit=km/h
